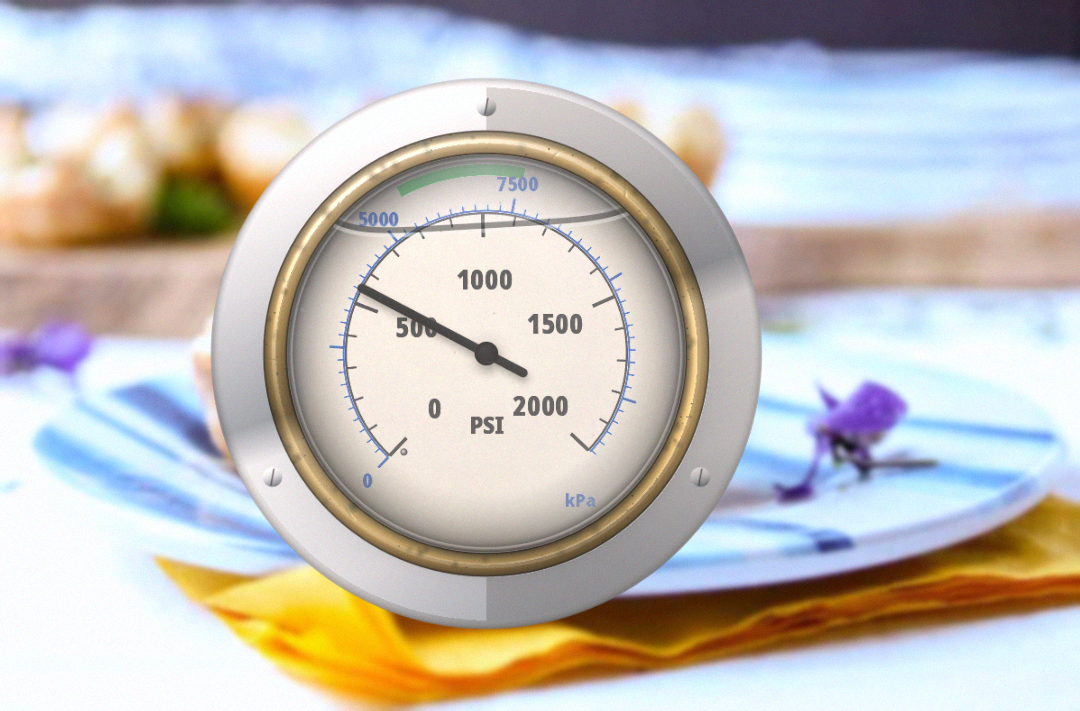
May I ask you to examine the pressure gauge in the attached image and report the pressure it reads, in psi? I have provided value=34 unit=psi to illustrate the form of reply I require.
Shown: value=550 unit=psi
